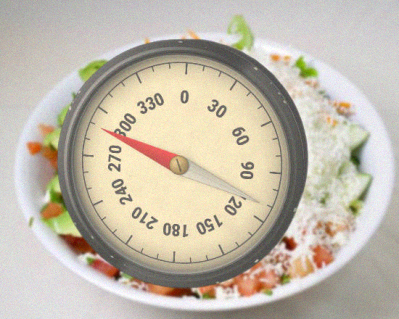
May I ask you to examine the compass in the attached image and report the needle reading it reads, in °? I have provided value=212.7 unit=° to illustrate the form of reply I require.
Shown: value=290 unit=°
